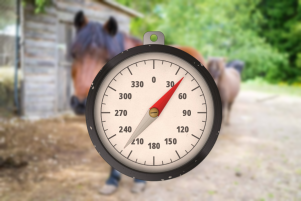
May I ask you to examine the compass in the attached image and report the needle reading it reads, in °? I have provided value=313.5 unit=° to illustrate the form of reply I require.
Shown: value=40 unit=°
